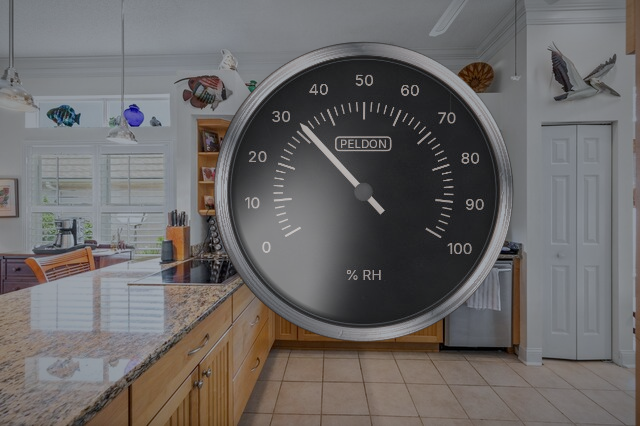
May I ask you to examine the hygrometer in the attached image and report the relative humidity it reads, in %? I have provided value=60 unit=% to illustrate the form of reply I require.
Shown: value=32 unit=%
